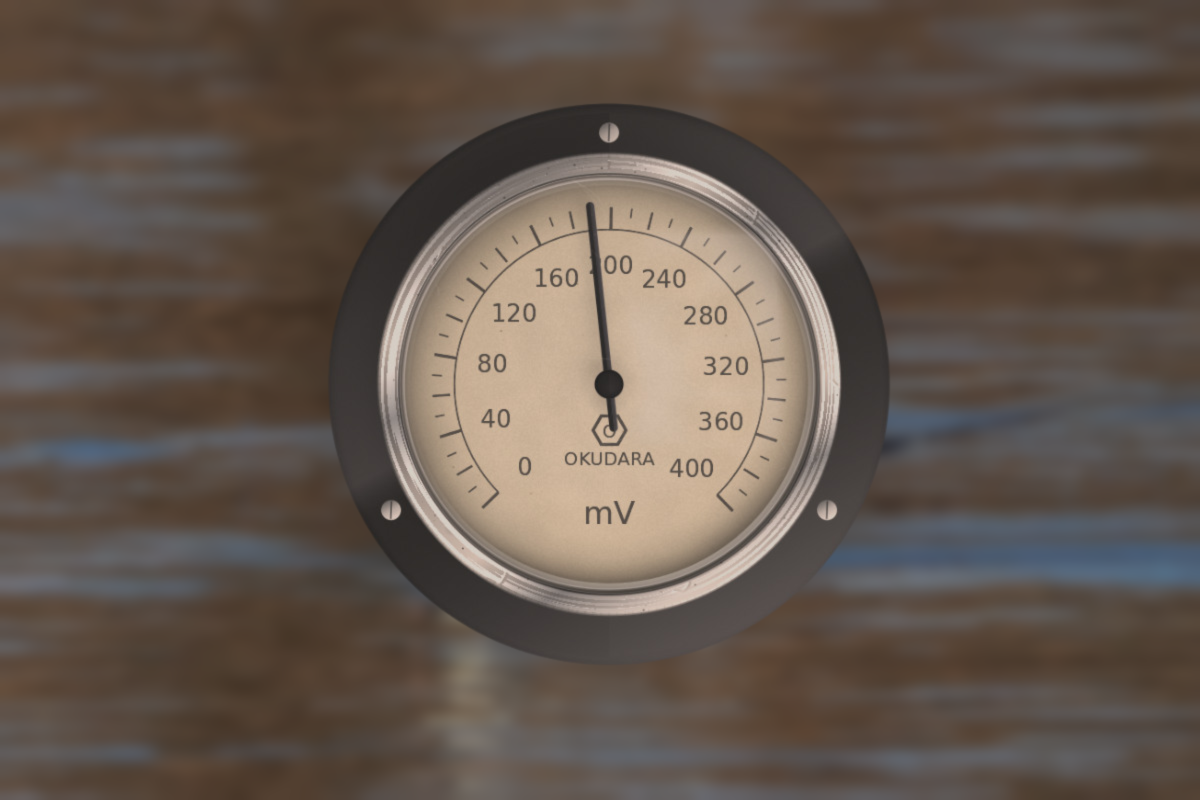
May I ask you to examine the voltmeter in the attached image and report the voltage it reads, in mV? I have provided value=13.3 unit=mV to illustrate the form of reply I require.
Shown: value=190 unit=mV
